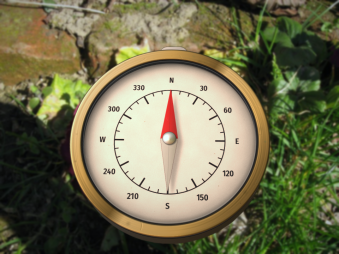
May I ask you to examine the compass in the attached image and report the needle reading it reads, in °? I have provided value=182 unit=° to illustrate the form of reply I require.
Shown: value=0 unit=°
